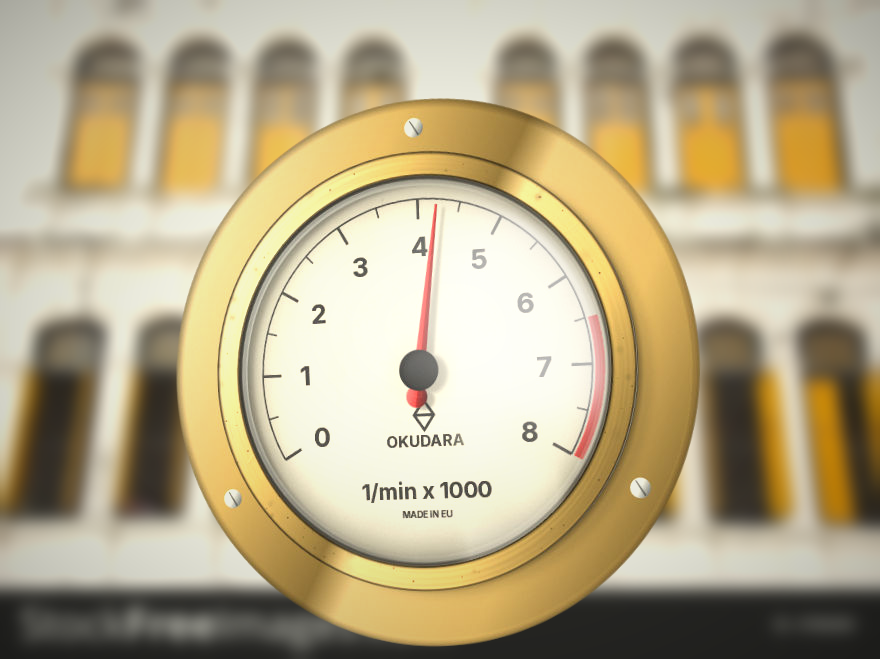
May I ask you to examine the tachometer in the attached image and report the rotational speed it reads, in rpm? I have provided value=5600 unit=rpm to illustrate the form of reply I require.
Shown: value=4250 unit=rpm
